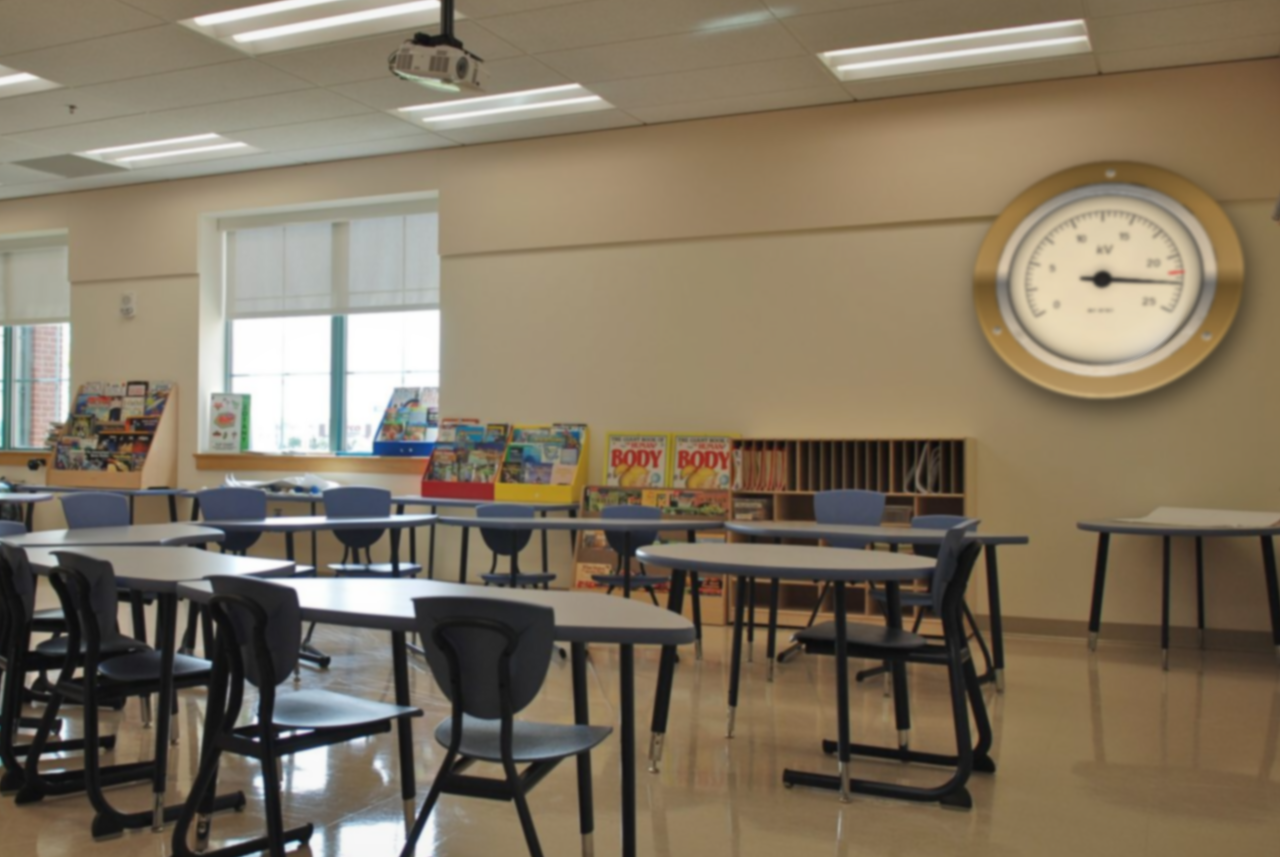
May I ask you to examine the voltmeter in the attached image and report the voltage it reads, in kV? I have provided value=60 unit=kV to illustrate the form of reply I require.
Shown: value=22.5 unit=kV
